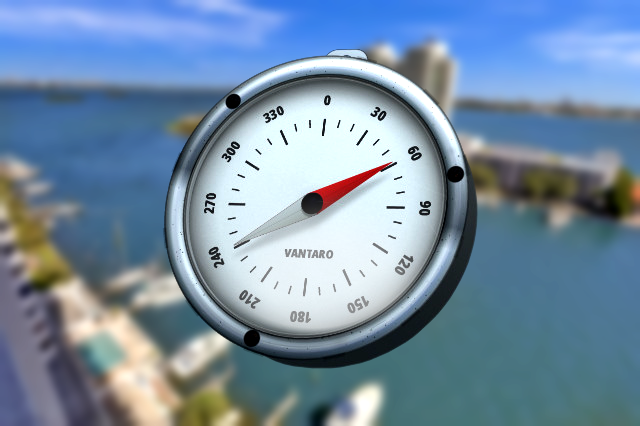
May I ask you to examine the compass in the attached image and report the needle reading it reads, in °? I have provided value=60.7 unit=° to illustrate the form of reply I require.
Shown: value=60 unit=°
